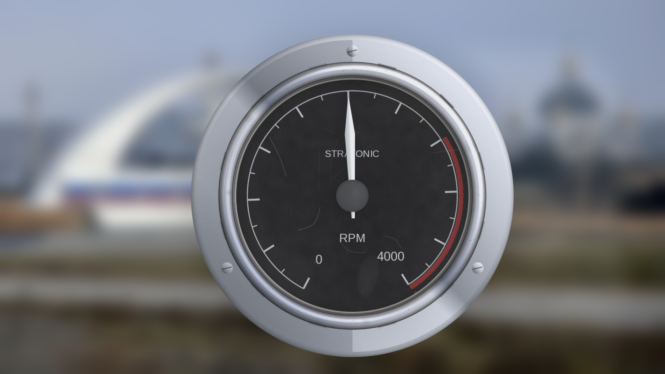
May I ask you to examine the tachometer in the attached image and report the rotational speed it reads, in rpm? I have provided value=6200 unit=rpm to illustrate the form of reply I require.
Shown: value=2000 unit=rpm
